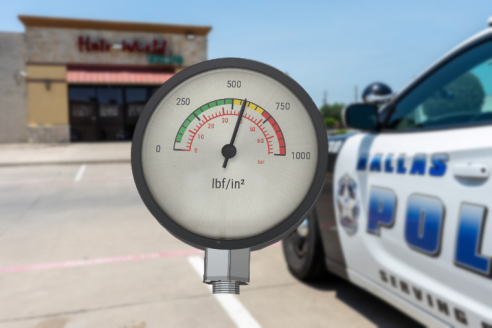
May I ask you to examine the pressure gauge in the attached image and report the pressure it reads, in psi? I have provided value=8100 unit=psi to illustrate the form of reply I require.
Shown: value=575 unit=psi
